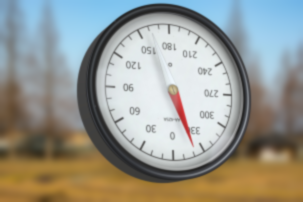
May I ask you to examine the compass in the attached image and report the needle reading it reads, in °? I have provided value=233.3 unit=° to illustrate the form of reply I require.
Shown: value=340 unit=°
